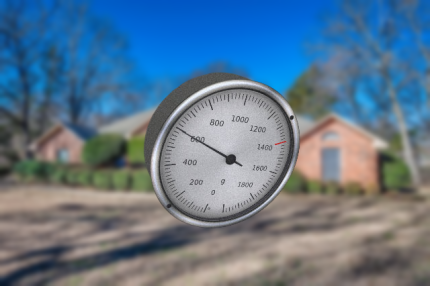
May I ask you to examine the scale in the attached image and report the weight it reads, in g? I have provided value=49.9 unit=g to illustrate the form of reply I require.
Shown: value=600 unit=g
